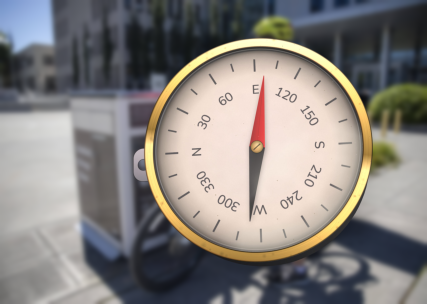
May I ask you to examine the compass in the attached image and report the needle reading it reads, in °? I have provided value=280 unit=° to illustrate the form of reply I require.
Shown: value=97.5 unit=°
